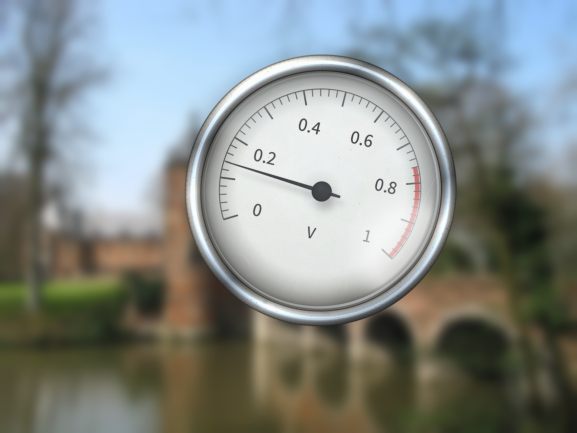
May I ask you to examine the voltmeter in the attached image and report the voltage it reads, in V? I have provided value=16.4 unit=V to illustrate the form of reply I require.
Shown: value=0.14 unit=V
